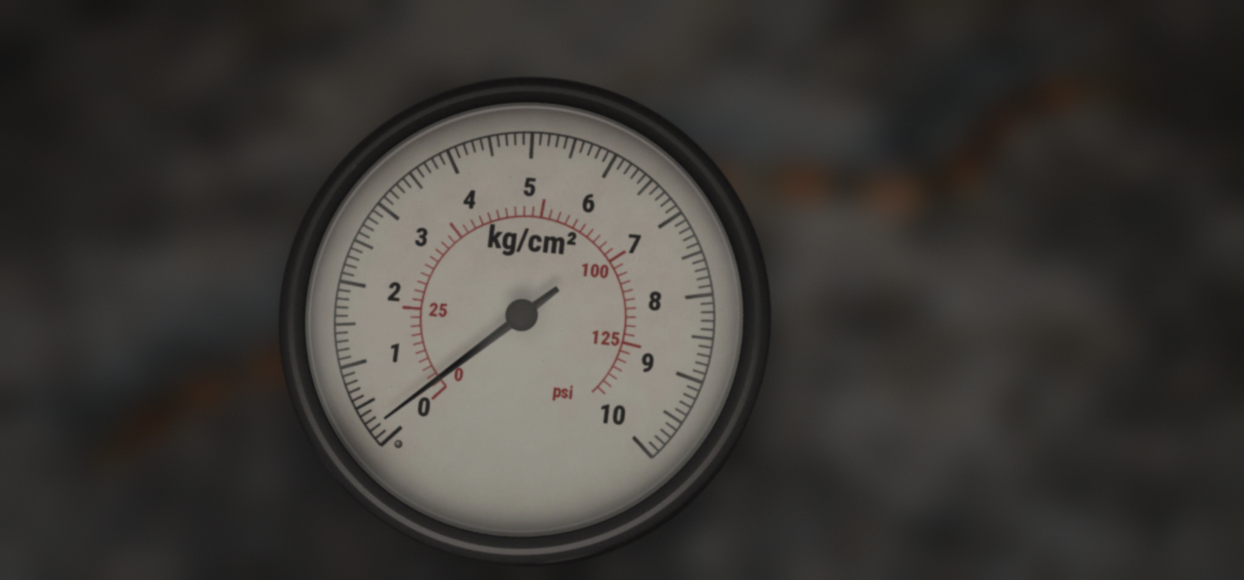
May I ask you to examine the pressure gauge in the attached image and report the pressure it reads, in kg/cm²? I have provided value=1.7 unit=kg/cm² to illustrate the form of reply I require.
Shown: value=0.2 unit=kg/cm²
